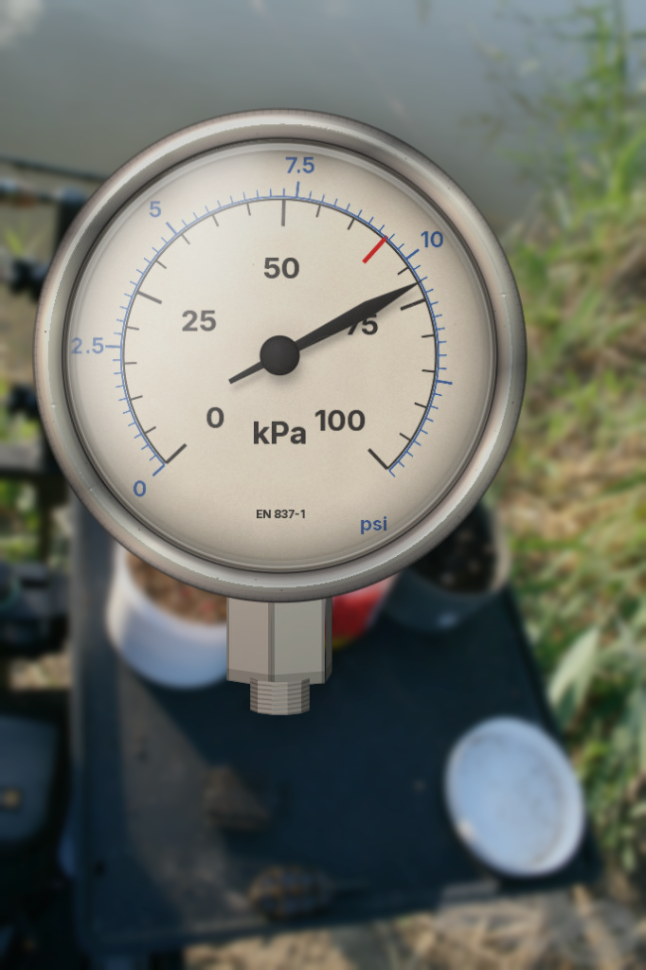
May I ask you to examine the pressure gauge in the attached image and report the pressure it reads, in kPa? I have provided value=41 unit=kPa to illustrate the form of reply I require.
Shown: value=72.5 unit=kPa
